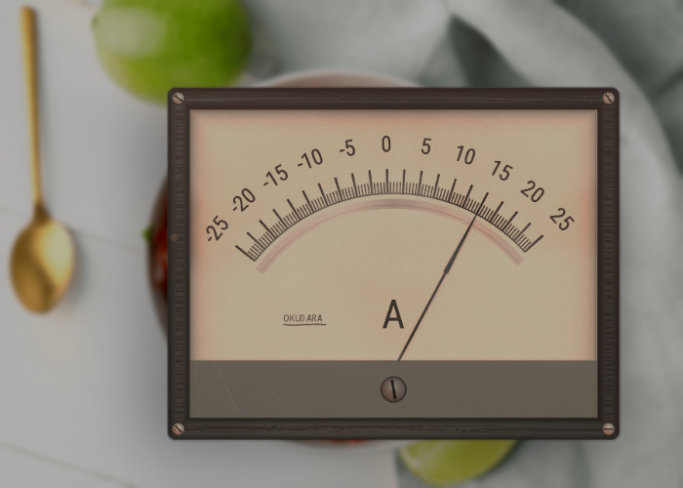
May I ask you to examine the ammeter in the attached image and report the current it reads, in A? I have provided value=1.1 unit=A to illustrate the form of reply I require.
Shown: value=15 unit=A
